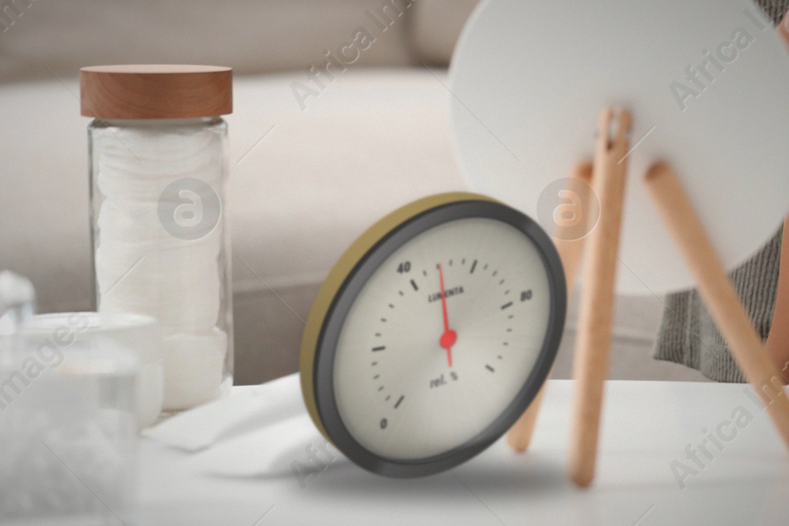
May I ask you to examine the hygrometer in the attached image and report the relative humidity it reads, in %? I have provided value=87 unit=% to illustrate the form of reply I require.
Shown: value=48 unit=%
